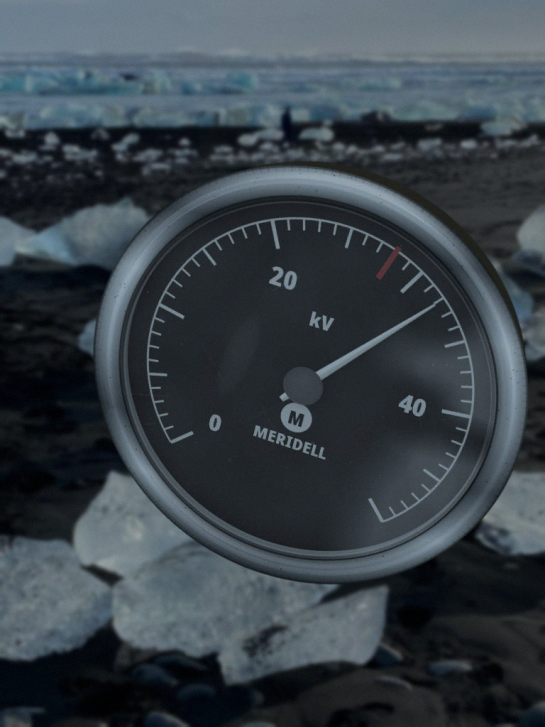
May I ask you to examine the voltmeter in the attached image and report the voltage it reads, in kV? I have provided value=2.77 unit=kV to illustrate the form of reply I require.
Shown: value=32 unit=kV
